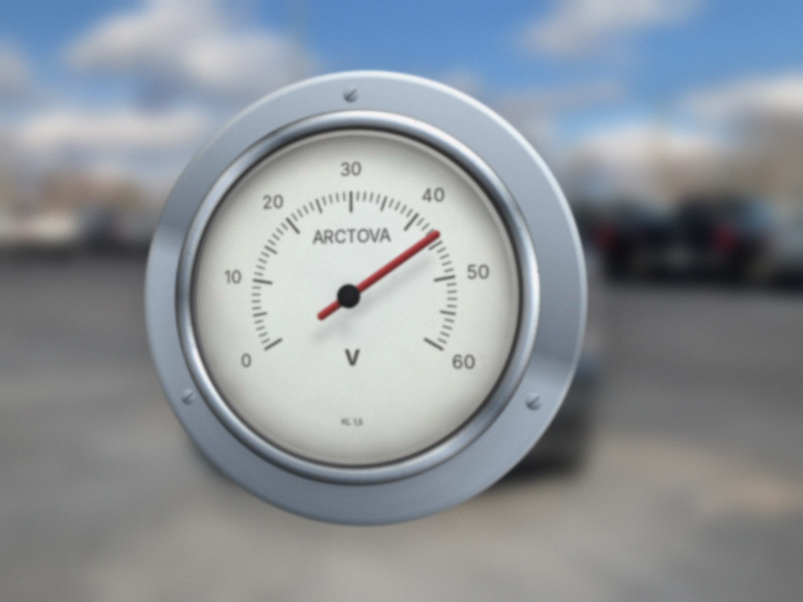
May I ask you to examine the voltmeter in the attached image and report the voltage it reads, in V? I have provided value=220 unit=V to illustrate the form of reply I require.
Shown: value=44 unit=V
